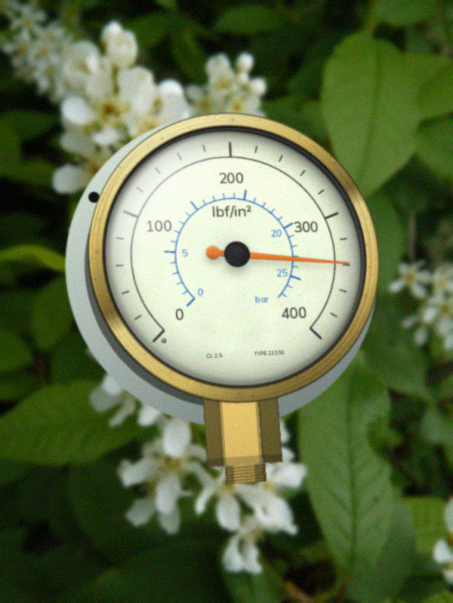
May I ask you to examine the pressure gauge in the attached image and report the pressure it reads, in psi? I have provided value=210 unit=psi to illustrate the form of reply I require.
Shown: value=340 unit=psi
